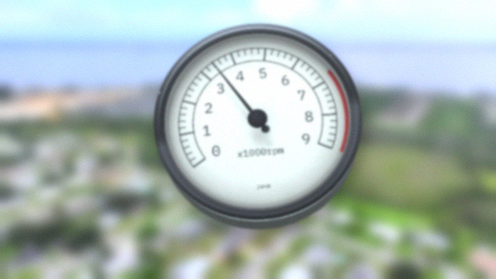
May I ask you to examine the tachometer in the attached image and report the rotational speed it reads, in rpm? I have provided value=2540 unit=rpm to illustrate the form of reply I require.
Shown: value=3400 unit=rpm
